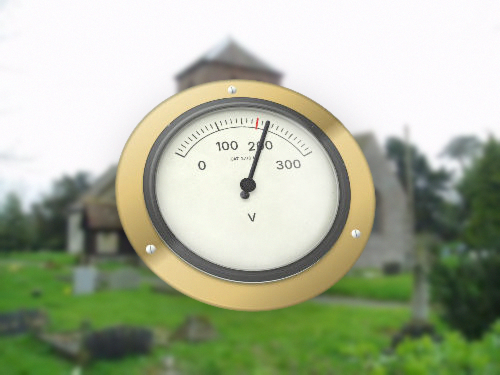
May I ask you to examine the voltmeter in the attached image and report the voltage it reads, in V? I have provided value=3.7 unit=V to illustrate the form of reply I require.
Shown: value=200 unit=V
